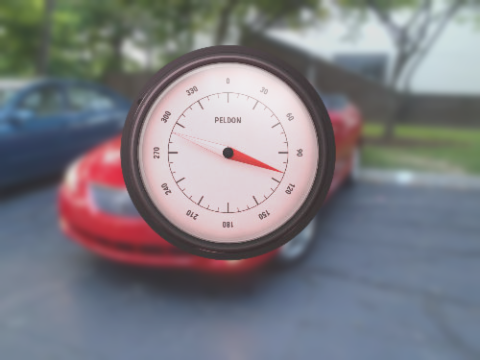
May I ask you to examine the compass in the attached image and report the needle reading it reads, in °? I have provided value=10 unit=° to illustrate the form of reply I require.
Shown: value=110 unit=°
